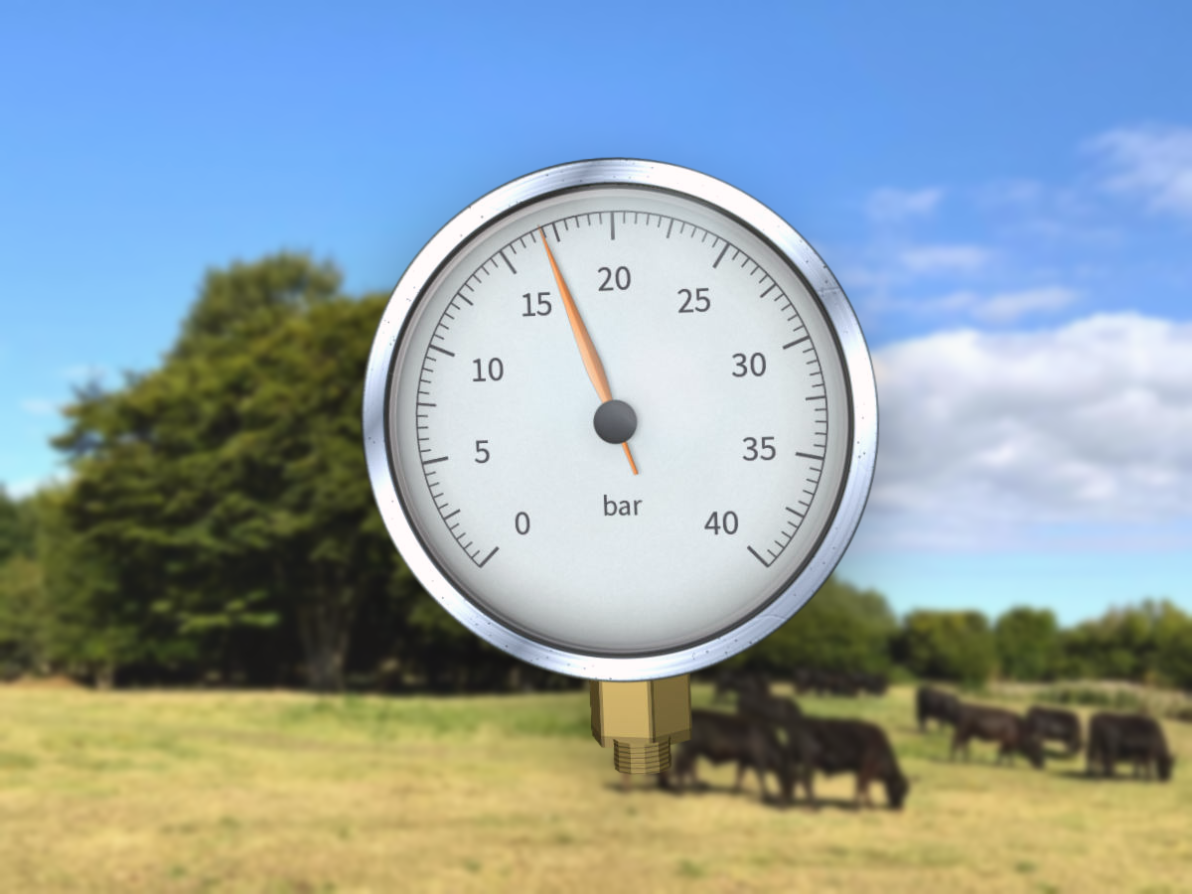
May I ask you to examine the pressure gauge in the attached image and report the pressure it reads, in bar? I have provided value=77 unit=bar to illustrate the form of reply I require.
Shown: value=17 unit=bar
